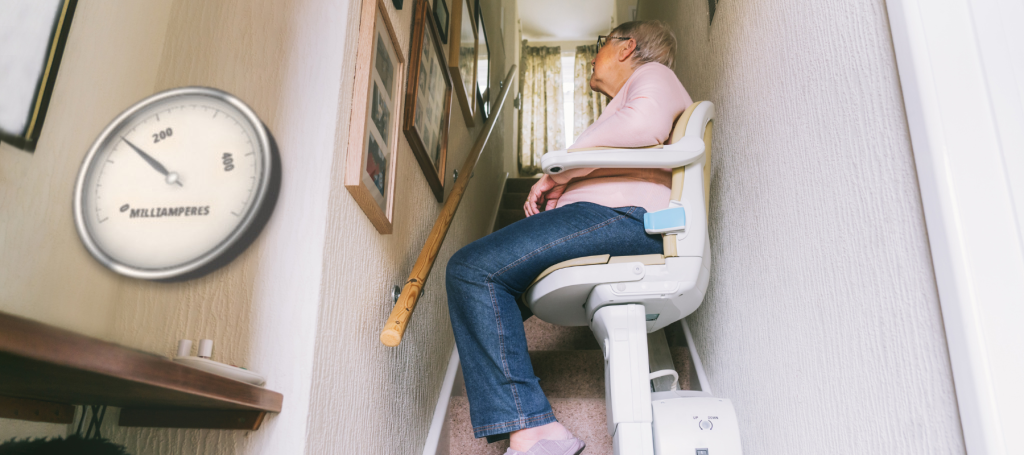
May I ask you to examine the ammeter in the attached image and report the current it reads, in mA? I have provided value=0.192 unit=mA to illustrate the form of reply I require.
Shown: value=140 unit=mA
